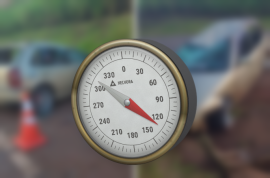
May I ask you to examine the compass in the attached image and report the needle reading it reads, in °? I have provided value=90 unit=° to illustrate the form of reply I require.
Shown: value=130 unit=°
